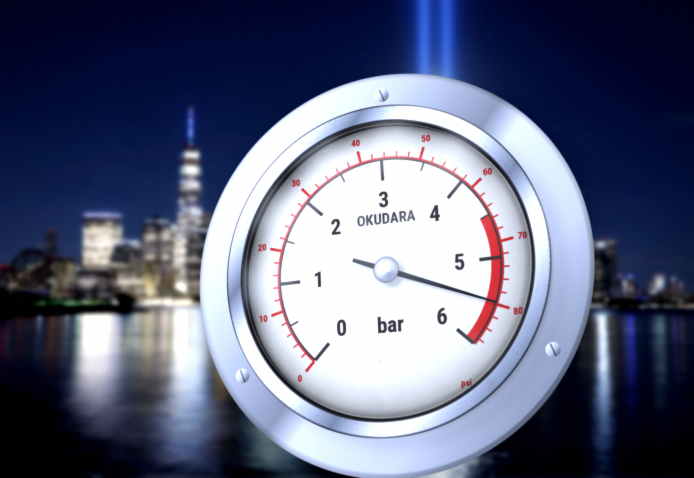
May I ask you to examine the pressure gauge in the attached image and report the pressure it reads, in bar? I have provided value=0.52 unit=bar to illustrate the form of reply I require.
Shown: value=5.5 unit=bar
